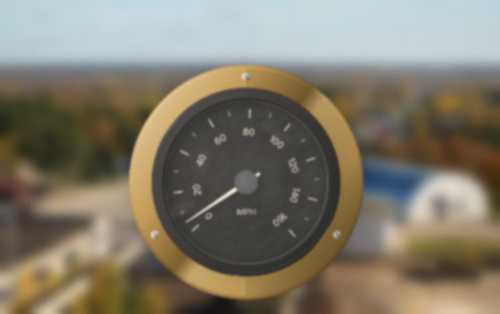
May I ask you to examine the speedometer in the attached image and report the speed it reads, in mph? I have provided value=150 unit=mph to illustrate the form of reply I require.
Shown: value=5 unit=mph
